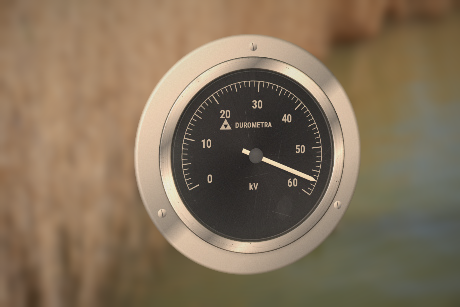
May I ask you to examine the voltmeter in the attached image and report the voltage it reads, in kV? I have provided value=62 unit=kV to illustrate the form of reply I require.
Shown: value=57 unit=kV
